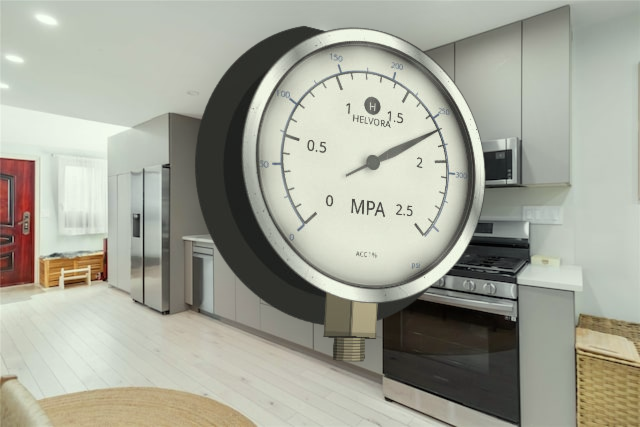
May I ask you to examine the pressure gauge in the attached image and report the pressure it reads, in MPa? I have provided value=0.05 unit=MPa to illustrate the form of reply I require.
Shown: value=1.8 unit=MPa
